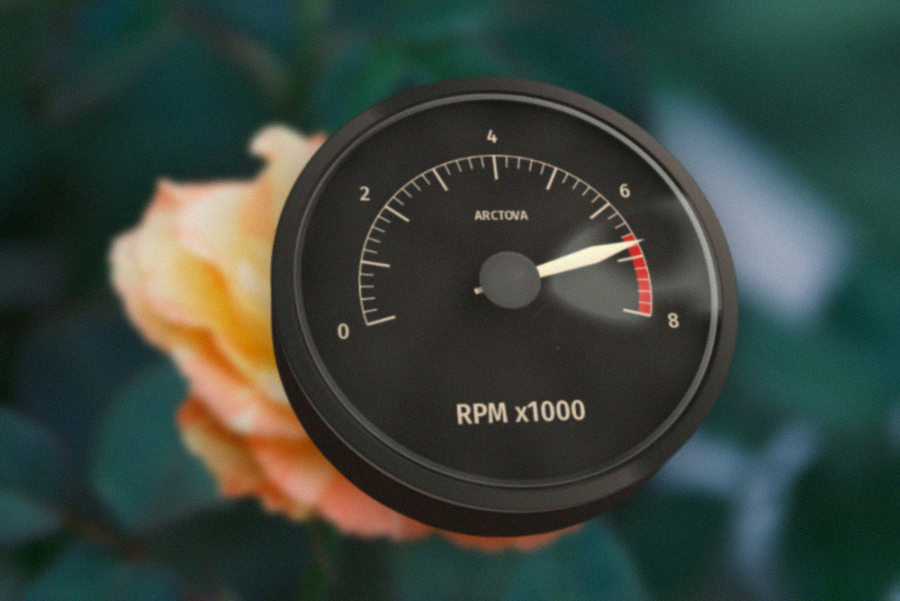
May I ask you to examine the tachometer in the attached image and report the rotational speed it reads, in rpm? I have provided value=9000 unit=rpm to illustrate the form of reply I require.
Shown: value=6800 unit=rpm
